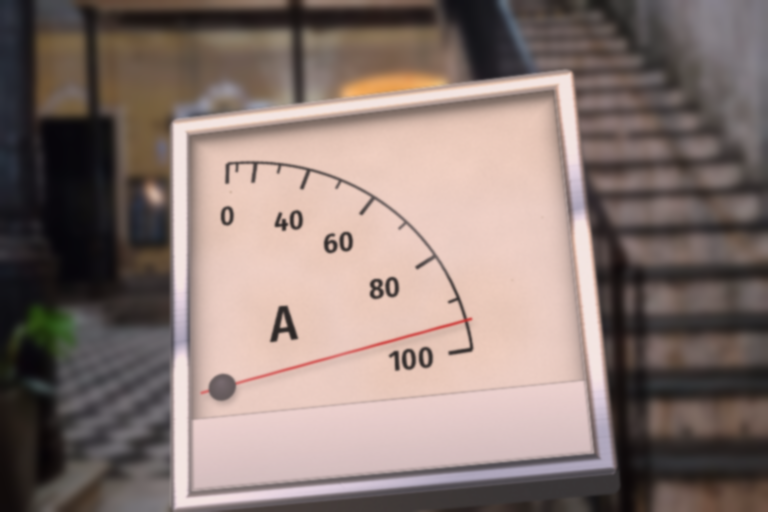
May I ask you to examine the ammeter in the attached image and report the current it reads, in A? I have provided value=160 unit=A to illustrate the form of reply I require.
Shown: value=95 unit=A
